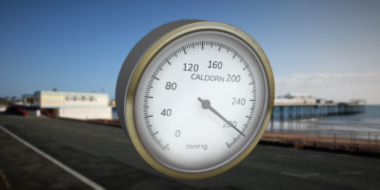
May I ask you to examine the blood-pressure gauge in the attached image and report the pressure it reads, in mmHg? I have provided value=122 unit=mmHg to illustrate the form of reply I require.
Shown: value=280 unit=mmHg
